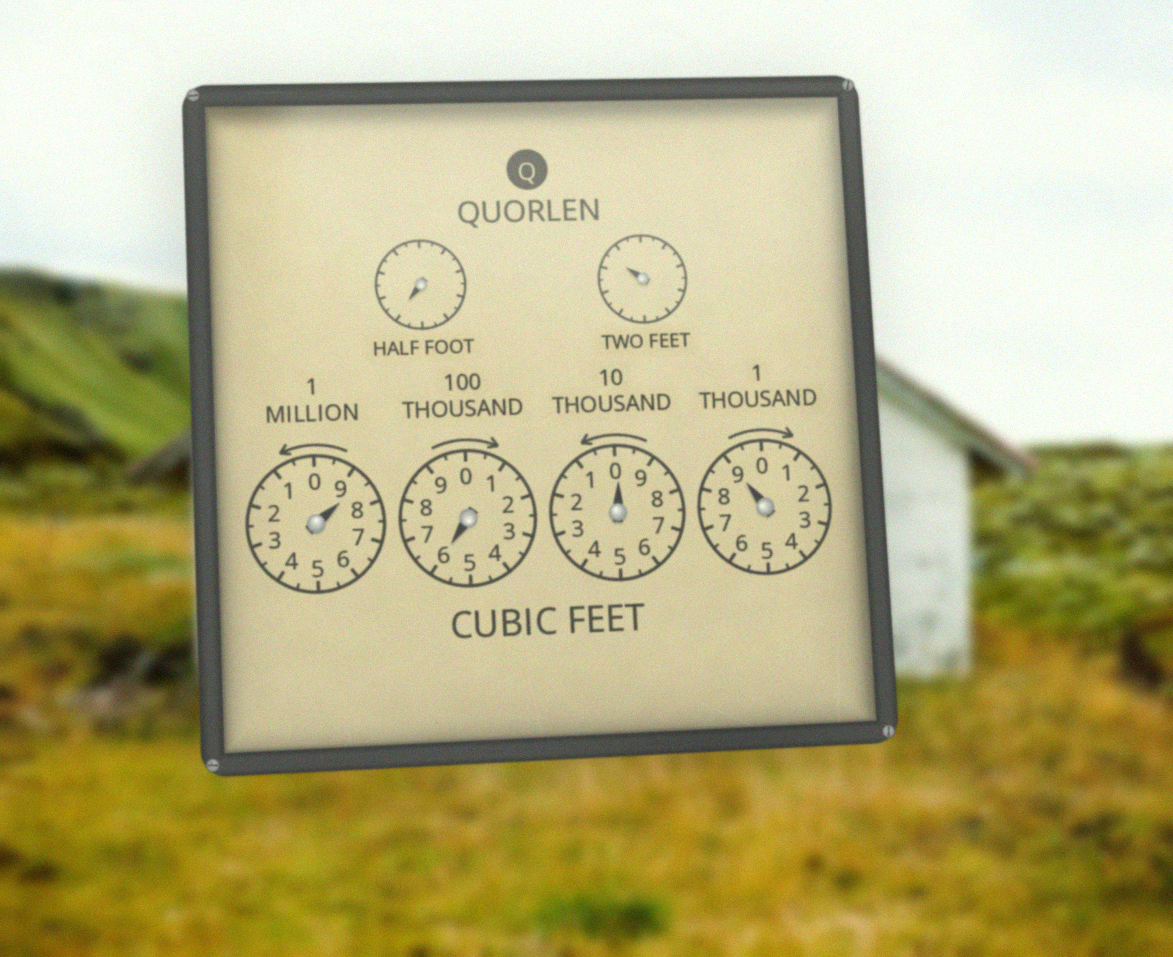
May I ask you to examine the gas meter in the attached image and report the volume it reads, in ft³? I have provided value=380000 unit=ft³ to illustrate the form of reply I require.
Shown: value=859900 unit=ft³
